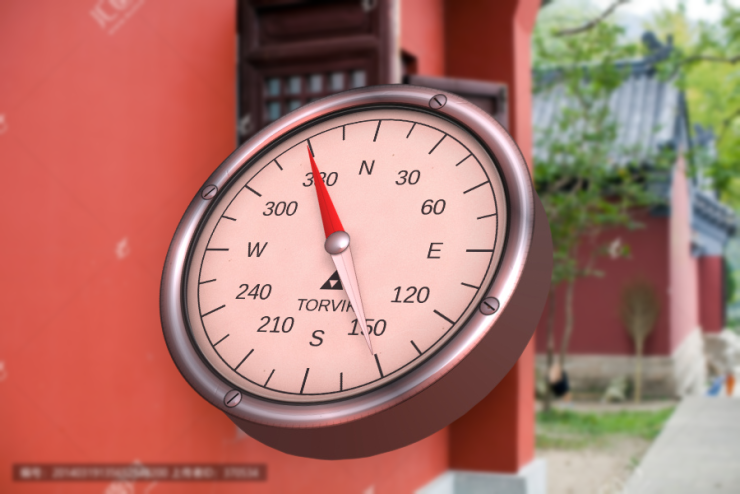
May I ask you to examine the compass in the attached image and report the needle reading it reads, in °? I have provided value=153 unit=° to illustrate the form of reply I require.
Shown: value=330 unit=°
